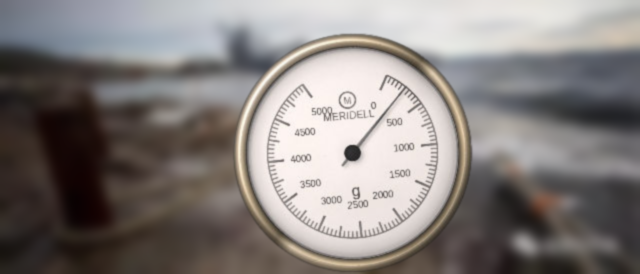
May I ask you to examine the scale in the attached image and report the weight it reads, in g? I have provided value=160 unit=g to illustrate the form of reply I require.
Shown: value=250 unit=g
